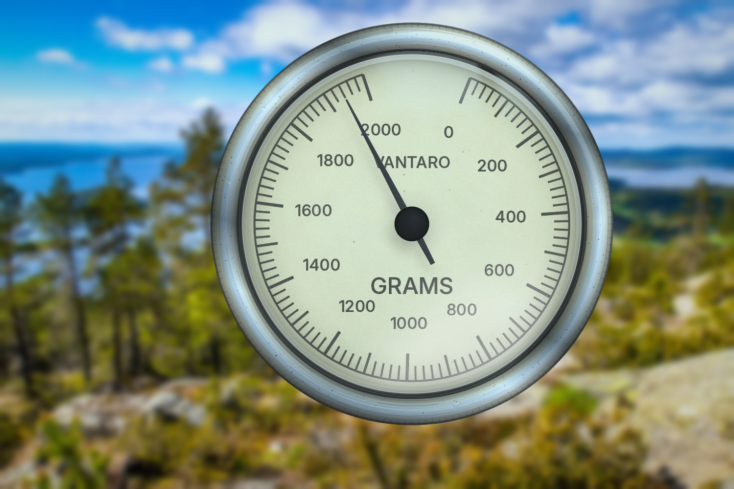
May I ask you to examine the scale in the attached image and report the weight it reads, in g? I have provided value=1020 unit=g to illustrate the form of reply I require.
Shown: value=1940 unit=g
